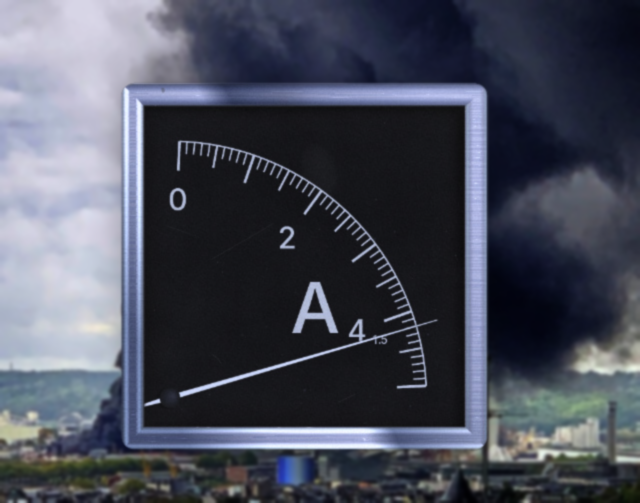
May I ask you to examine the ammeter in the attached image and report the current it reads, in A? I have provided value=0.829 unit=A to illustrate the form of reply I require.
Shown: value=4.2 unit=A
